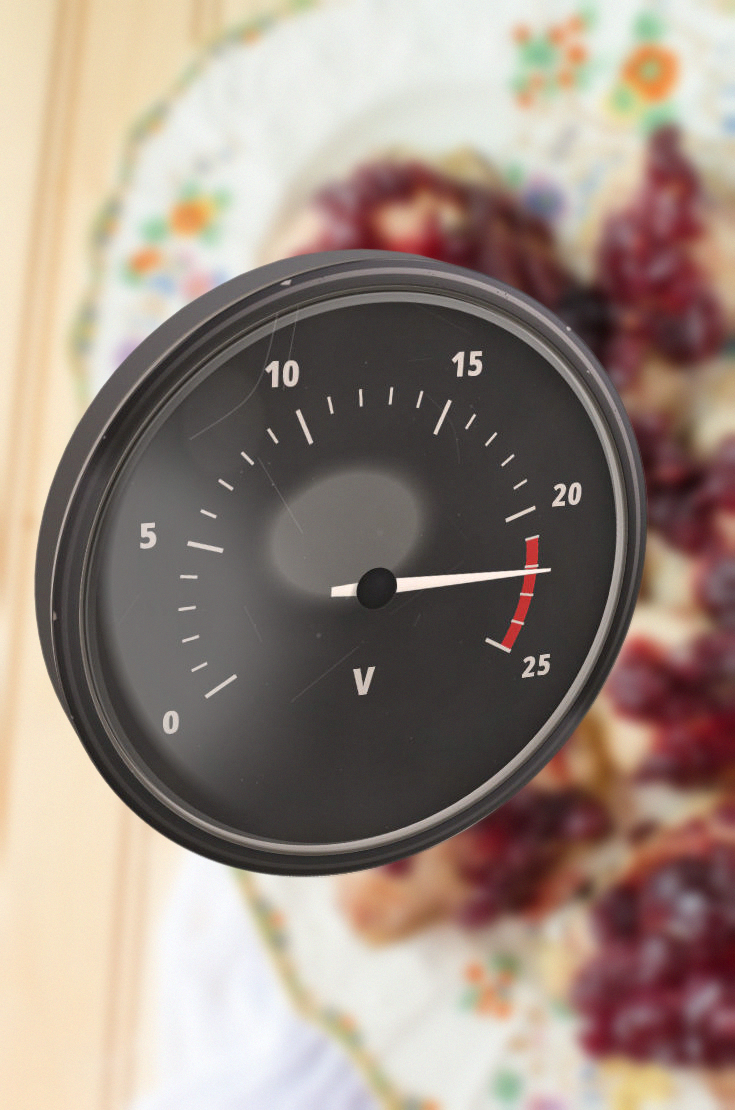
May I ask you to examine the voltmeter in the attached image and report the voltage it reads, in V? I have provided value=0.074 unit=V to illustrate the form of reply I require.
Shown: value=22 unit=V
